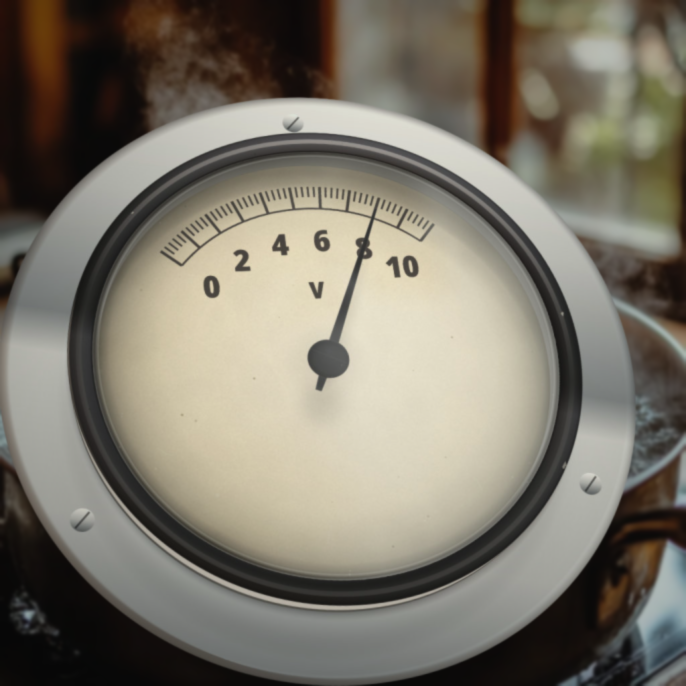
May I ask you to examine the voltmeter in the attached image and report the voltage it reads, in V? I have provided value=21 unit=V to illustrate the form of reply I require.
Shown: value=8 unit=V
